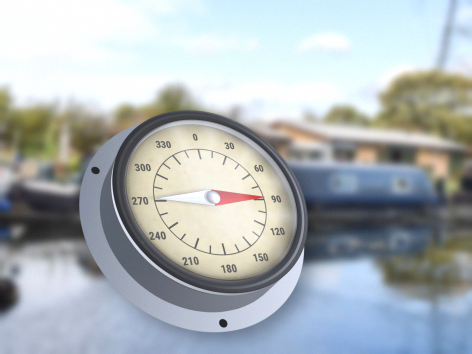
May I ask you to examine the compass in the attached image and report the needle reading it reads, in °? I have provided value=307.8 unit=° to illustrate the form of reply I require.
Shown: value=90 unit=°
